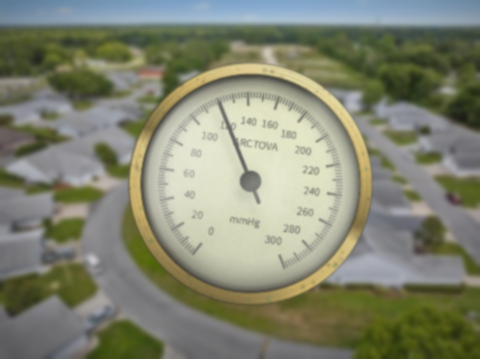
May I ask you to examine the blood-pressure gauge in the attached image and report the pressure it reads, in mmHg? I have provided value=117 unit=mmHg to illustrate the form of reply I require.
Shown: value=120 unit=mmHg
